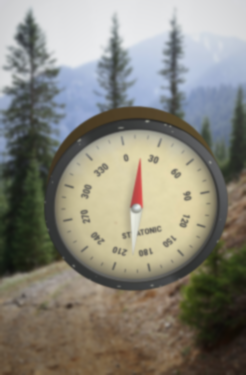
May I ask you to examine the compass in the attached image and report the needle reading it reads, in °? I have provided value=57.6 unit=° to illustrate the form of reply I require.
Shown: value=15 unit=°
